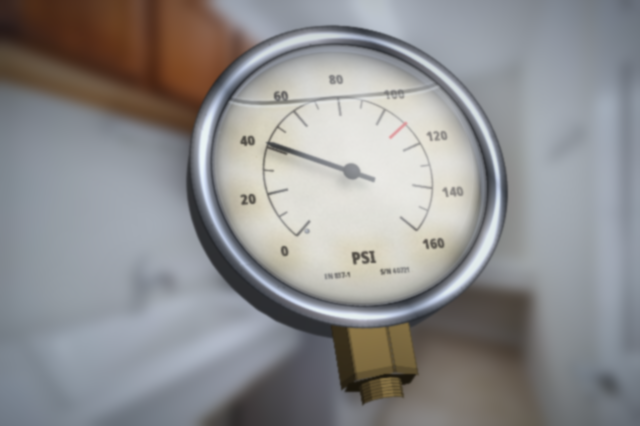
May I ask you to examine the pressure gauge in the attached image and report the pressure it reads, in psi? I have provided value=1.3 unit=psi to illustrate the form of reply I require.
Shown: value=40 unit=psi
